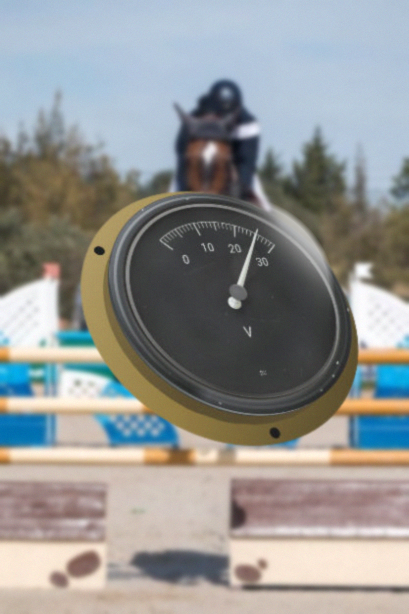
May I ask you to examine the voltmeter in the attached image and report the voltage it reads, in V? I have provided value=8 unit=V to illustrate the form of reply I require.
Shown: value=25 unit=V
